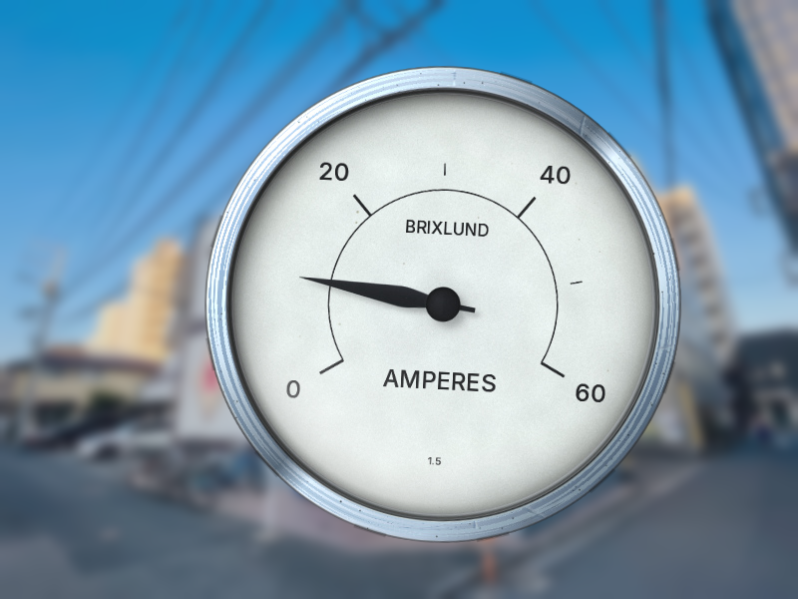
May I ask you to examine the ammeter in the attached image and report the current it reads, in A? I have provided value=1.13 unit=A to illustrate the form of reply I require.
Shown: value=10 unit=A
